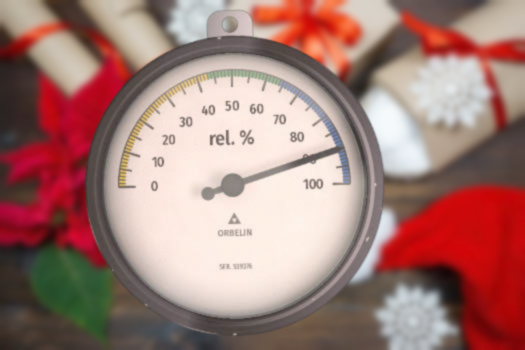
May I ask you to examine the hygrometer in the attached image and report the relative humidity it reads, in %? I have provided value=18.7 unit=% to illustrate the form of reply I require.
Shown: value=90 unit=%
